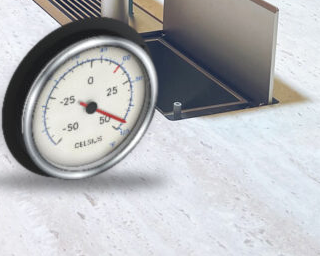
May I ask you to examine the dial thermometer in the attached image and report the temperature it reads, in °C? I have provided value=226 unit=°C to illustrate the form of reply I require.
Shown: value=45 unit=°C
